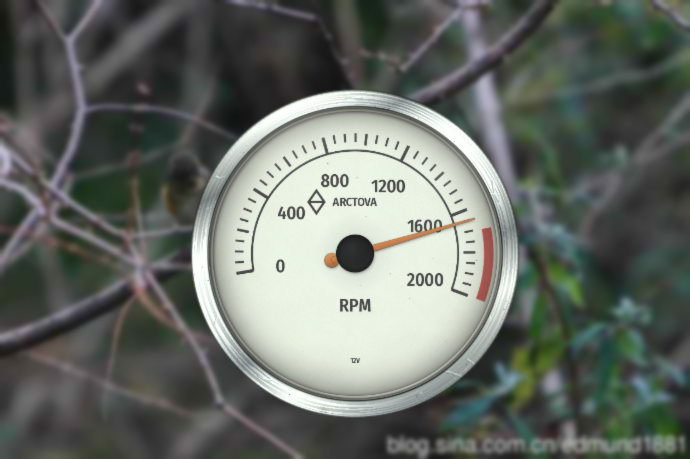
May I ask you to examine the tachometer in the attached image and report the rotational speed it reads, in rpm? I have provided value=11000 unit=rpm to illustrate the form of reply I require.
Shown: value=1650 unit=rpm
